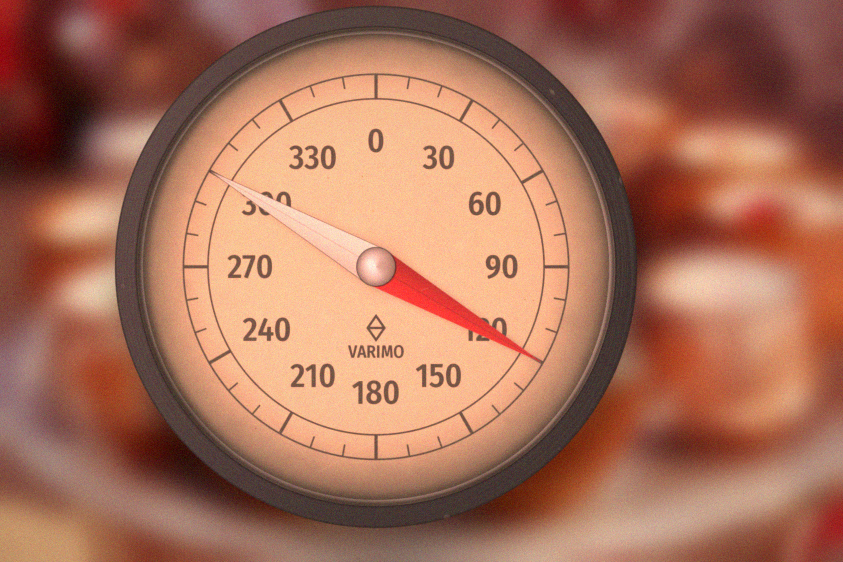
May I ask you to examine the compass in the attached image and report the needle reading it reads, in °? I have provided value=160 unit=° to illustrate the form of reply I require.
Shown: value=120 unit=°
